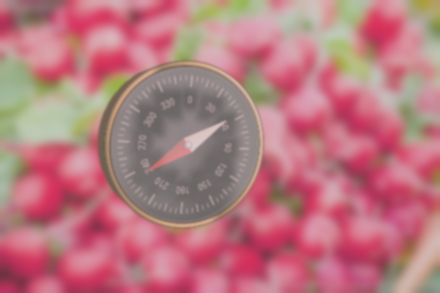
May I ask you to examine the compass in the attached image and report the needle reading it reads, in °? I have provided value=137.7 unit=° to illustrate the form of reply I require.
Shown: value=235 unit=°
